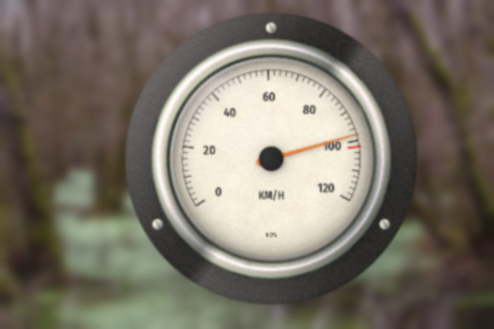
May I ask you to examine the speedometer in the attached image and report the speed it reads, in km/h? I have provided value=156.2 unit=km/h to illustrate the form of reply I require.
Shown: value=98 unit=km/h
